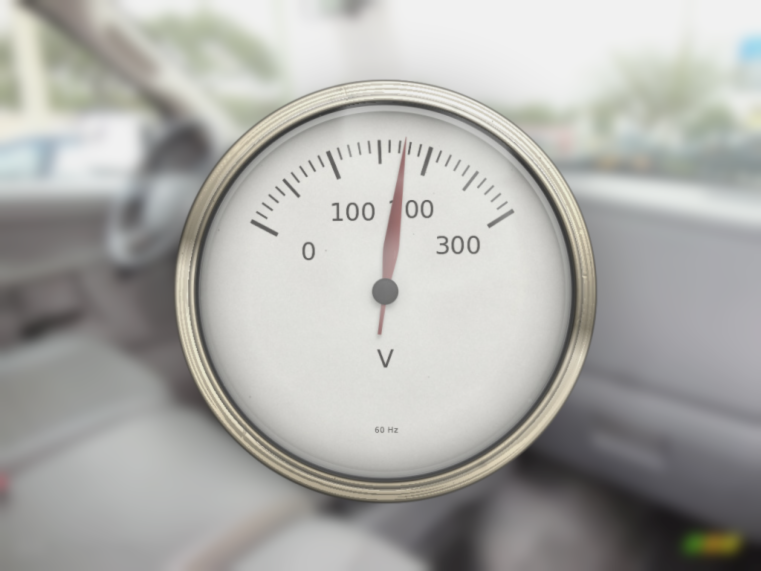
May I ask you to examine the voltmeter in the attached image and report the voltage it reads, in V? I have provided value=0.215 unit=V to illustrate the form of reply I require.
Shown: value=175 unit=V
